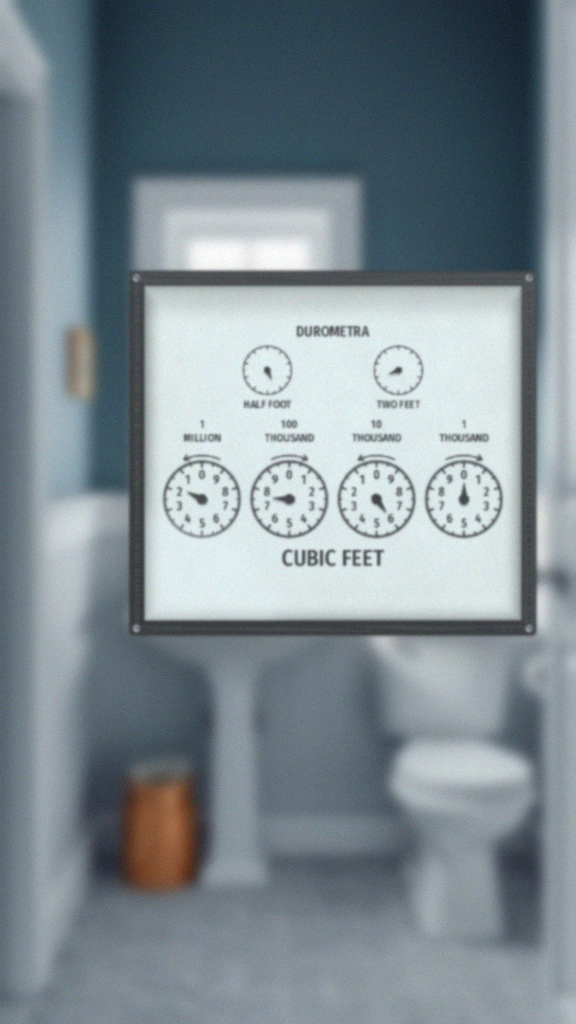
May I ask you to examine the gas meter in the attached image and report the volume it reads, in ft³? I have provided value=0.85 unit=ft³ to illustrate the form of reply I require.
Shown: value=176000 unit=ft³
